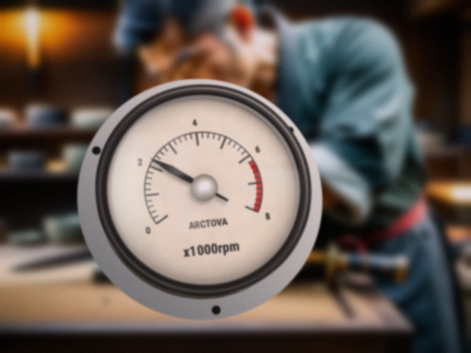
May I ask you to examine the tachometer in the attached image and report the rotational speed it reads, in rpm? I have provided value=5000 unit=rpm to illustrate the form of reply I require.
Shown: value=2200 unit=rpm
